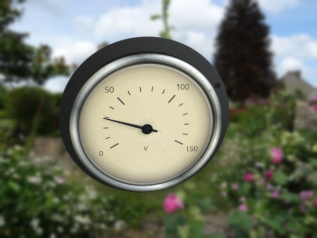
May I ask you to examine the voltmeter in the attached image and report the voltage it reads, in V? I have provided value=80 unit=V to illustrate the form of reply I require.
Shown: value=30 unit=V
